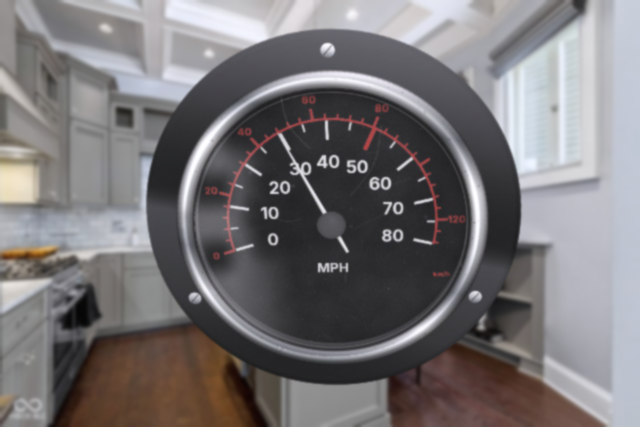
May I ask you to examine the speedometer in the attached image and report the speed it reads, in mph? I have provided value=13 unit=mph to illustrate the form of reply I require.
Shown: value=30 unit=mph
